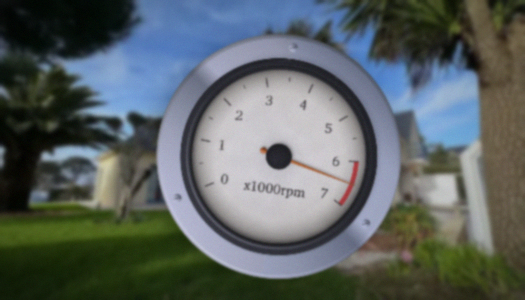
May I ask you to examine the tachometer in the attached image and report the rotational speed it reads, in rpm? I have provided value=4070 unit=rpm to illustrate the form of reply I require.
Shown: value=6500 unit=rpm
